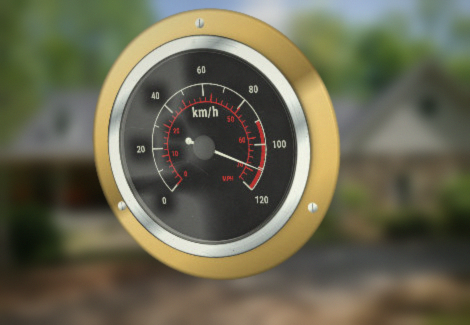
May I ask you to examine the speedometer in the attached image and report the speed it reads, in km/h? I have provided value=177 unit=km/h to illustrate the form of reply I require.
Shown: value=110 unit=km/h
